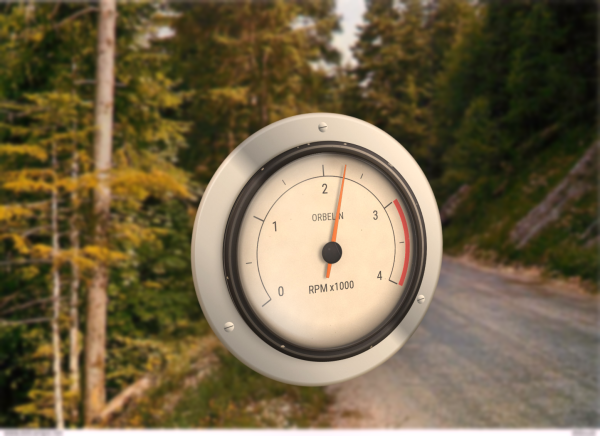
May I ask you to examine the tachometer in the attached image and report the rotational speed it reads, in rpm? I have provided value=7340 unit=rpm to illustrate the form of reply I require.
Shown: value=2250 unit=rpm
